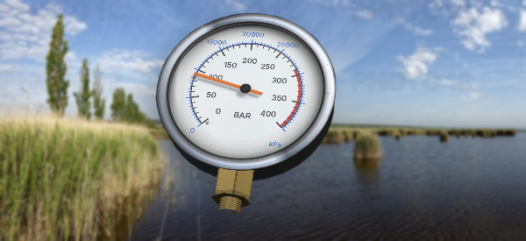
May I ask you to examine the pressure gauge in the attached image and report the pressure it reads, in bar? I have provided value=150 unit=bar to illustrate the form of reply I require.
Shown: value=90 unit=bar
